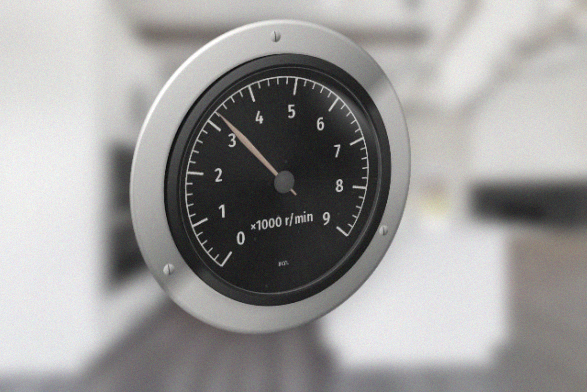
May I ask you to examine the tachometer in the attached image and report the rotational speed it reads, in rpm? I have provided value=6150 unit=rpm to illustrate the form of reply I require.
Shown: value=3200 unit=rpm
